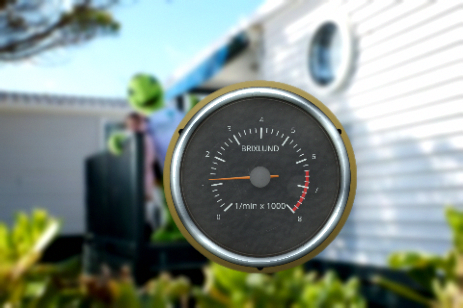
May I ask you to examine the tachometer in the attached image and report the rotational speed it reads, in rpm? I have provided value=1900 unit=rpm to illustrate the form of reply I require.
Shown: value=1200 unit=rpm
